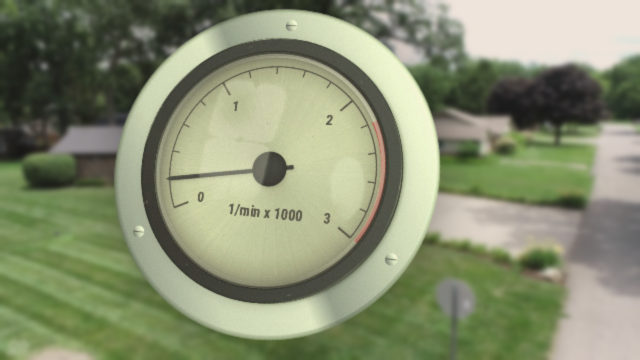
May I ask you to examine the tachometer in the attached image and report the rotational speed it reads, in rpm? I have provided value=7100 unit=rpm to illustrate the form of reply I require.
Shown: value=200 unit=rpm
